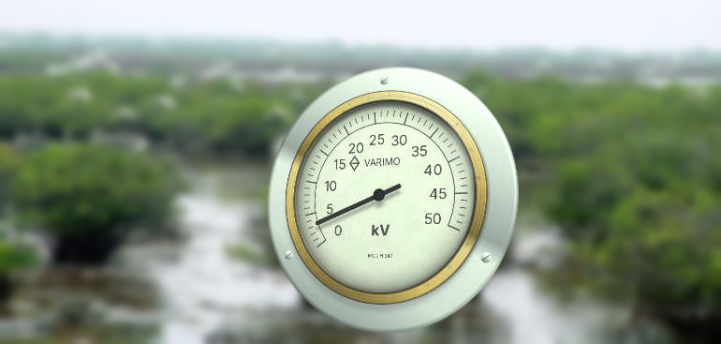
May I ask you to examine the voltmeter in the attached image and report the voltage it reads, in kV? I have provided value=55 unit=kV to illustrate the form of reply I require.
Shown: value=3 unit=kV
